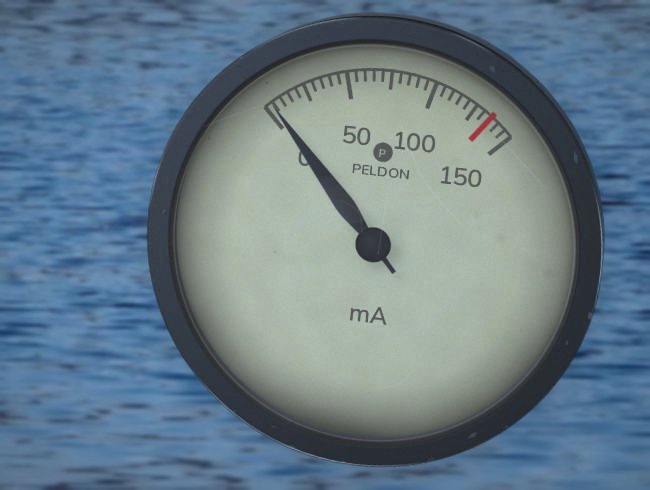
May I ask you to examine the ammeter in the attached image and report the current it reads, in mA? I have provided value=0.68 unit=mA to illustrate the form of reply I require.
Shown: value=5 unit=mA
